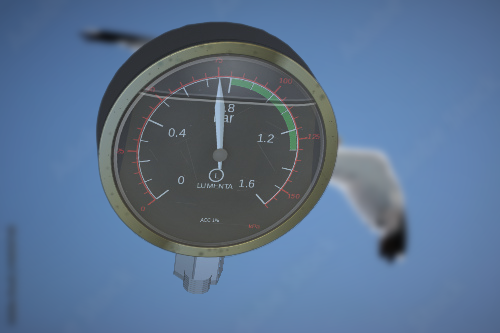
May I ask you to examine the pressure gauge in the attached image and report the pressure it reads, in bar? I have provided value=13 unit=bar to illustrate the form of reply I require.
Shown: value=0.75 unit=bar
